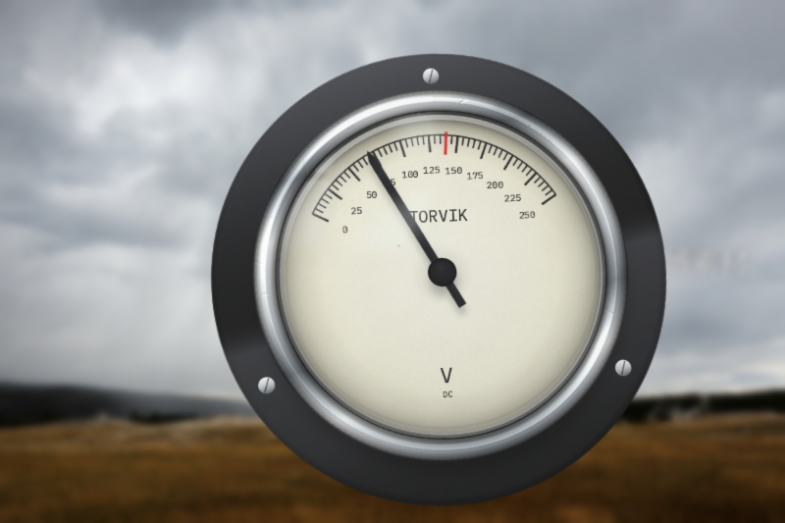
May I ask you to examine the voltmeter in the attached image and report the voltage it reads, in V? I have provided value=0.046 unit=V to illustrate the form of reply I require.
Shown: value=70 unit=V
